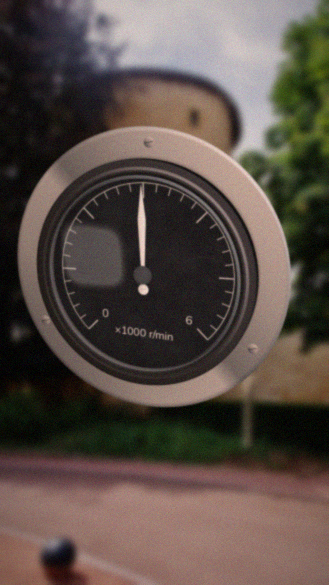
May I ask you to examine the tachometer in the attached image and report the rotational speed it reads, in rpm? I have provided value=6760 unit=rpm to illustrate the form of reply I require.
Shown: value=3000 unit=rpm
